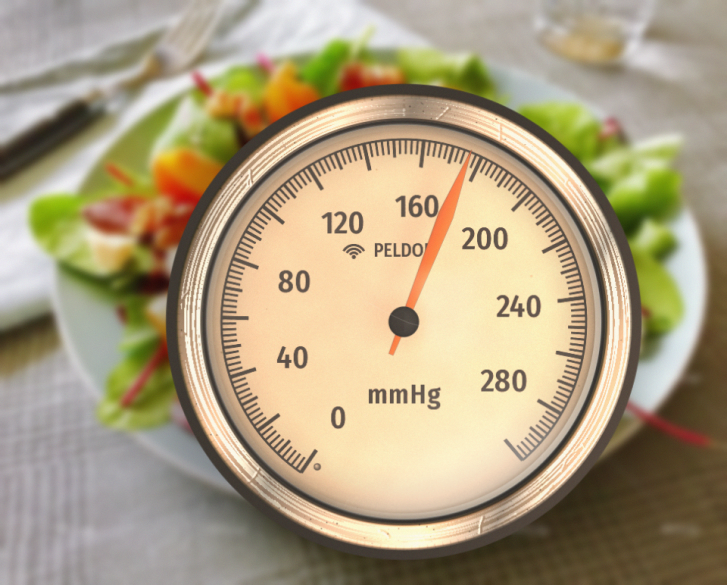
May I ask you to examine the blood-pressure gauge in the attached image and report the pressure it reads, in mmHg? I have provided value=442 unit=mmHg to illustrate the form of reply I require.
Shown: value=176 unit=mmHg
